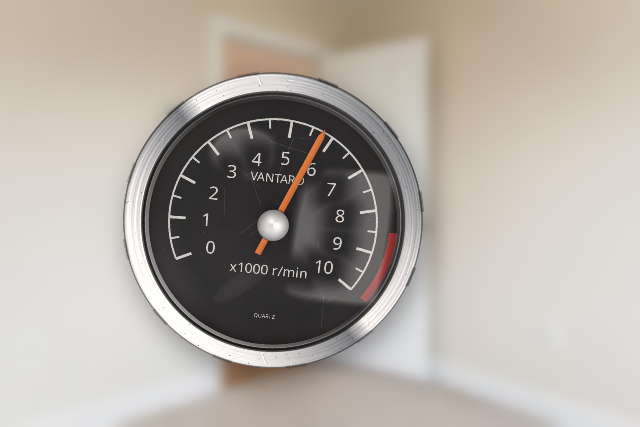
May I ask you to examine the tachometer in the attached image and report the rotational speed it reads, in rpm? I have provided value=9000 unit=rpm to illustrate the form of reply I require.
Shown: value=5750 unit=rpm
